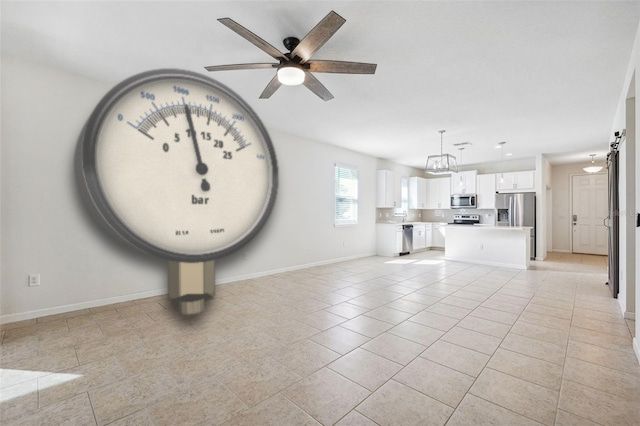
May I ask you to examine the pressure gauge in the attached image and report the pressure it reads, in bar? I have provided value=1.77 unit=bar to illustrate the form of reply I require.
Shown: value=10 unit=bar
